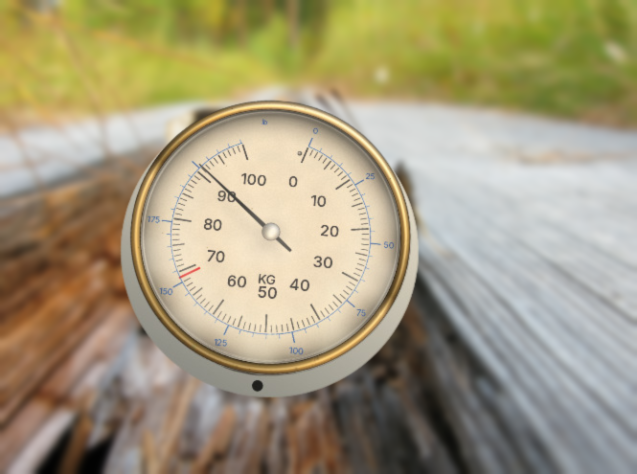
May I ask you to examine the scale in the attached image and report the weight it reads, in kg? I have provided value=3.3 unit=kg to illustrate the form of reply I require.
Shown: value=91 unit=kg
